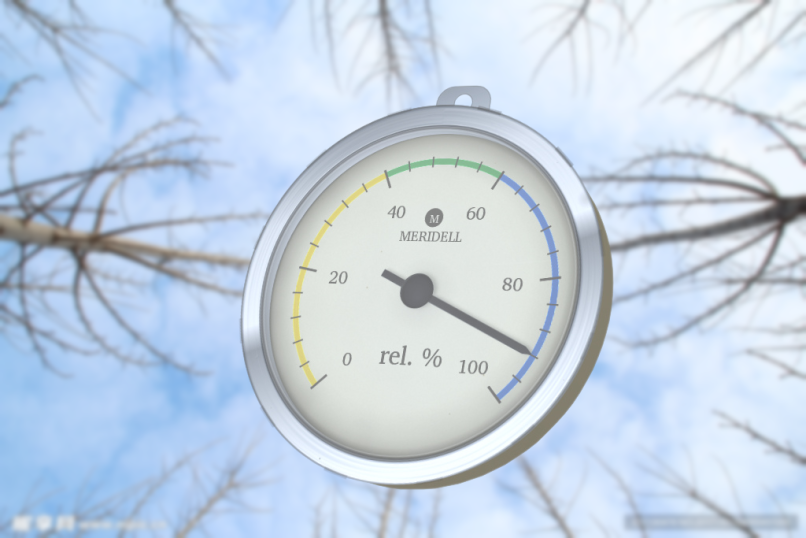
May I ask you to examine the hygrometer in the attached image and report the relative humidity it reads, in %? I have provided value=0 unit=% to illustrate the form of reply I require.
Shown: value=92 unit=%
